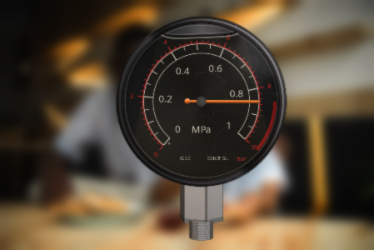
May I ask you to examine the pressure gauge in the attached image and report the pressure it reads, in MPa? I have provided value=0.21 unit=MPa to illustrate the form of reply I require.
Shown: value=0.85 unit=MPa
